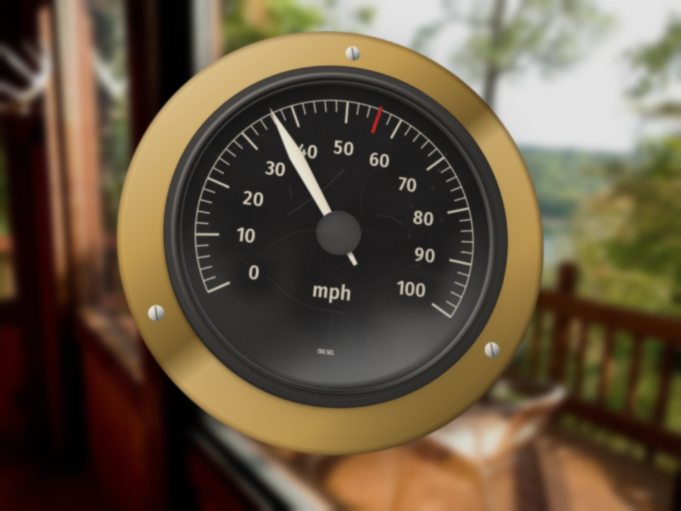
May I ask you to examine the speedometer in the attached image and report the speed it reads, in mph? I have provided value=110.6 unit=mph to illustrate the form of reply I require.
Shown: value=36 unit=mph
